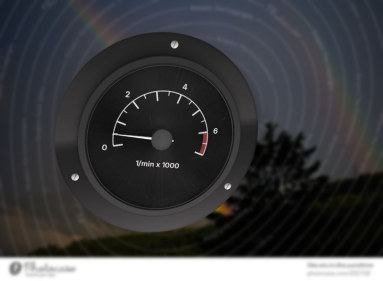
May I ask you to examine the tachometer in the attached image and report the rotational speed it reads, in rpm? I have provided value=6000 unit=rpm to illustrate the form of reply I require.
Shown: value=500 unit=rpm
